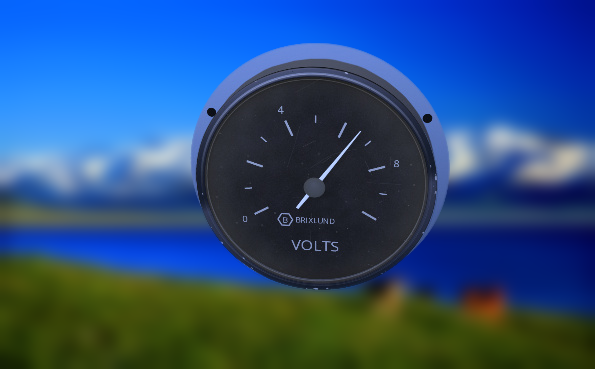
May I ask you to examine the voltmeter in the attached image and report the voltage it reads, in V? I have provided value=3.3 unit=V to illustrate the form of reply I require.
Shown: value=6.5 unit=V
